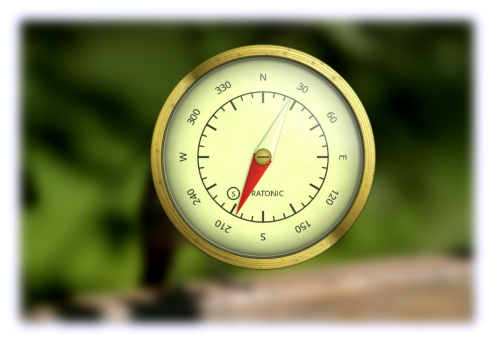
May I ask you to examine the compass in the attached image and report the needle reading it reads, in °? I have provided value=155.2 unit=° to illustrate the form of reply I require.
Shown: value=205 unit=°
